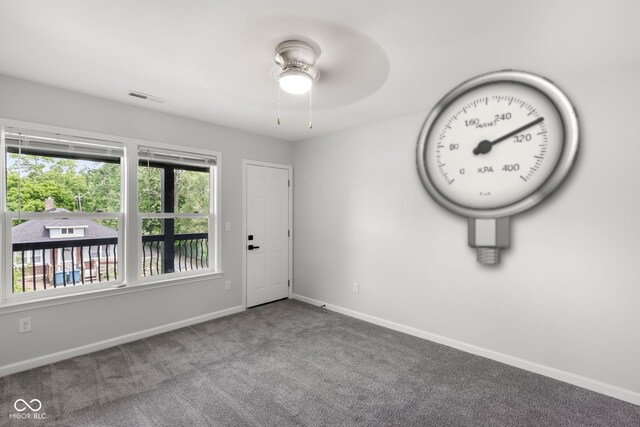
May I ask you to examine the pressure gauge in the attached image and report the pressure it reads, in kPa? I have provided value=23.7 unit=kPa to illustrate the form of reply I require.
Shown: value=300 unit=kPa
